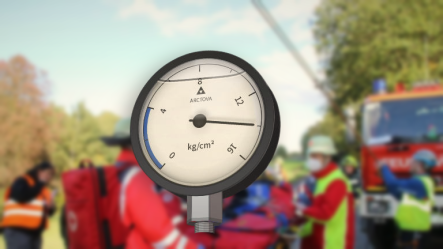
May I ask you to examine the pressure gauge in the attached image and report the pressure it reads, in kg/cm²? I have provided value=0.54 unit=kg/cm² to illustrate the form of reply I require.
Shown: value=14 unit=kg/cm²
